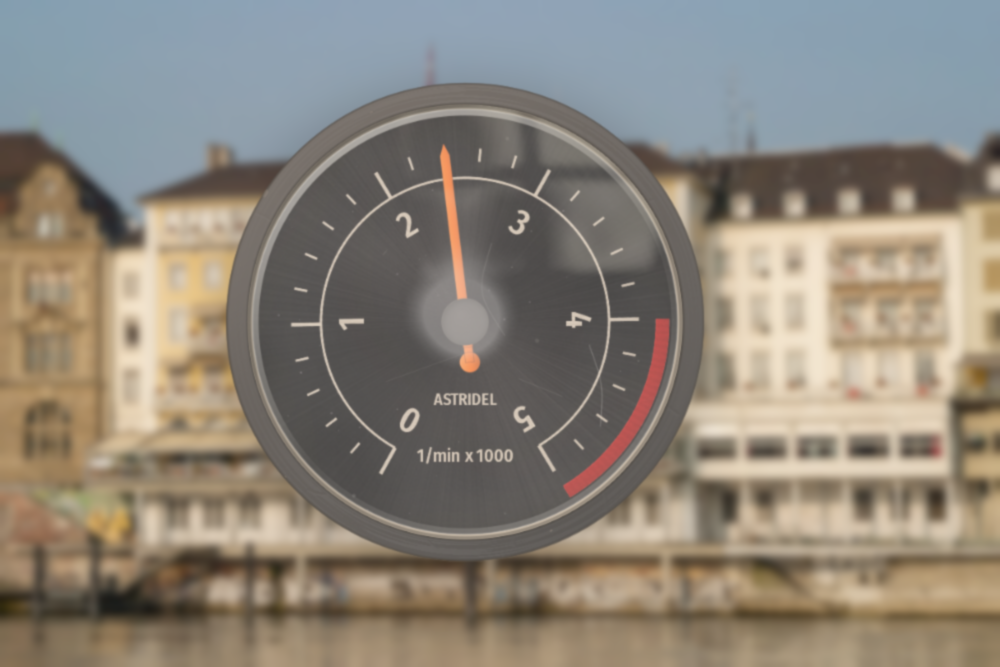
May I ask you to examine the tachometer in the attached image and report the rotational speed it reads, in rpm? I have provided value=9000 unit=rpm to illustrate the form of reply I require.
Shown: value=2400 unit=rpm
